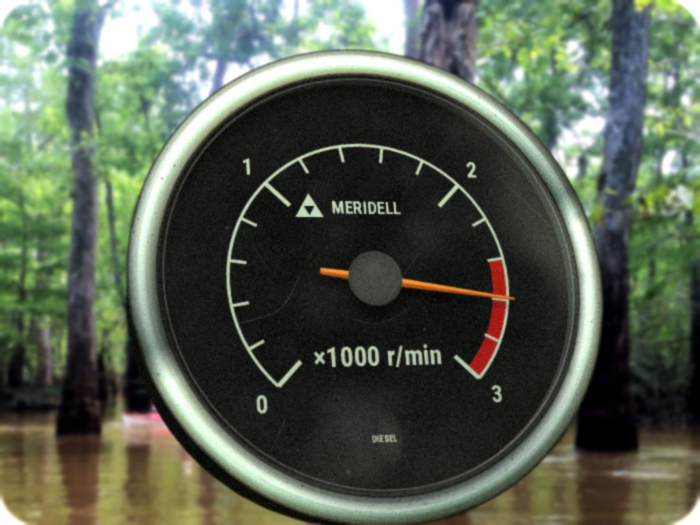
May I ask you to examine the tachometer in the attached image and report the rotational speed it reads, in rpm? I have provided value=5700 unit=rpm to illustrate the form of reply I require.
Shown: value=2600 unit=rpm
